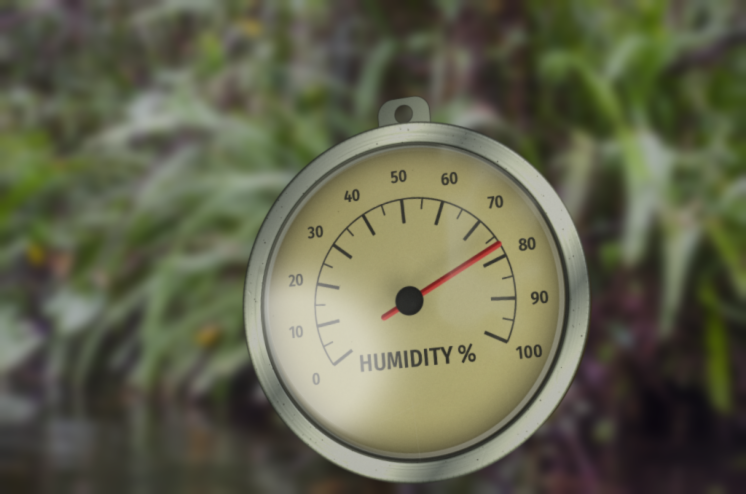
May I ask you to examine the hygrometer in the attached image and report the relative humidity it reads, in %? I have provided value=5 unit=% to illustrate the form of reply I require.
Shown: value=77.5 unit=%
